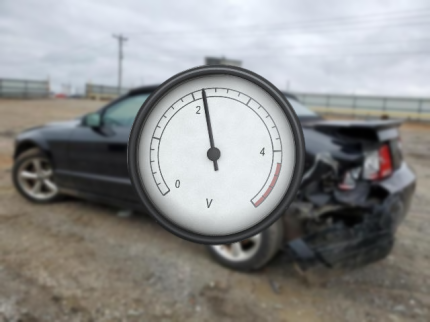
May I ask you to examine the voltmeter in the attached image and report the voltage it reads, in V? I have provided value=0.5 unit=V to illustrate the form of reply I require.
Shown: value=2.2 unit=V
